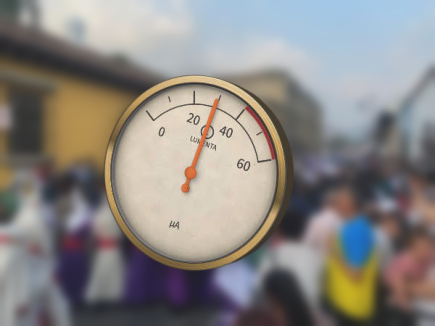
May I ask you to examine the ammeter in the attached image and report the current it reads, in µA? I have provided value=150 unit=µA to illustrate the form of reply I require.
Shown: value=30 unit=µA
